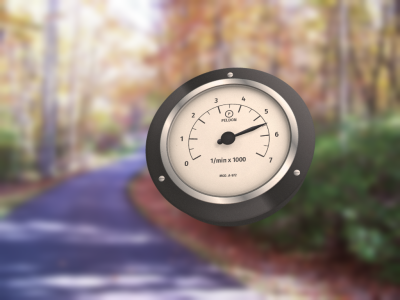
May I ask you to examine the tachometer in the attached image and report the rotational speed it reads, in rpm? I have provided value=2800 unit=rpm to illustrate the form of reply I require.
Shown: value=5500 unit=rpm
